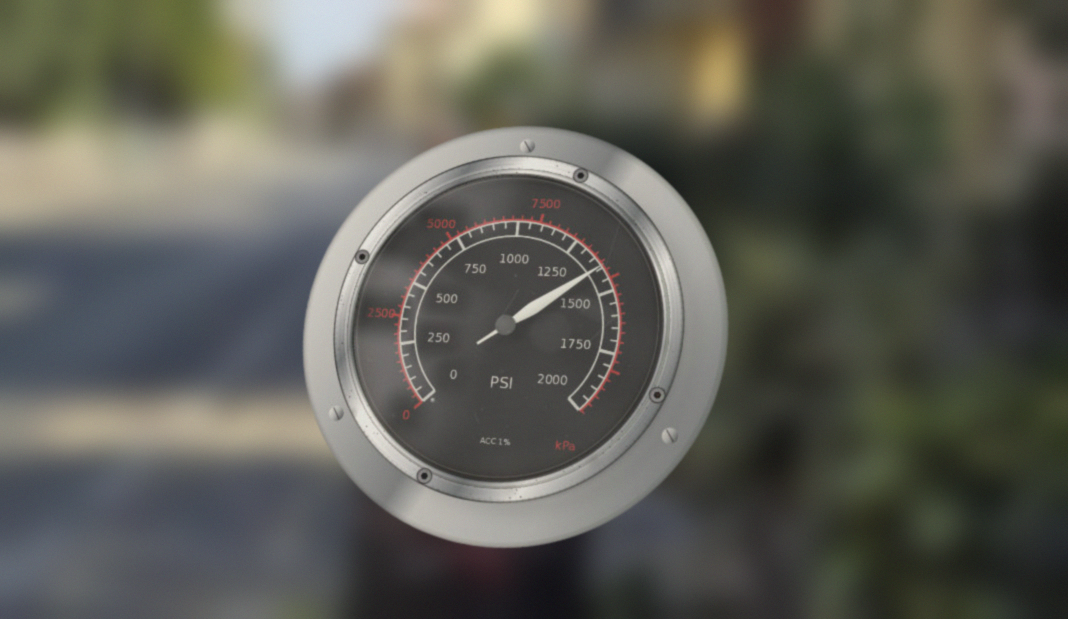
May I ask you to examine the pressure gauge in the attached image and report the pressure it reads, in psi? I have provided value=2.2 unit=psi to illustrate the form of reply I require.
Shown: value=1400 unit=psi
